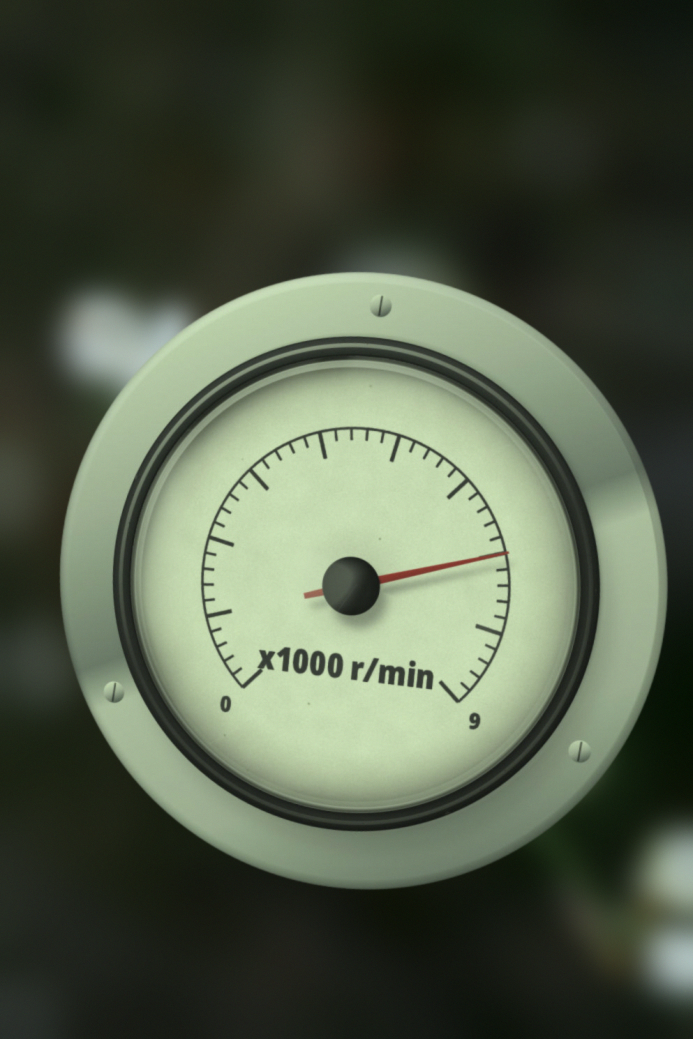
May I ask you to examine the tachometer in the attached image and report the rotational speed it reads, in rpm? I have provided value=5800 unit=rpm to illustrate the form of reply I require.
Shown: value=7000 unit=rpm
